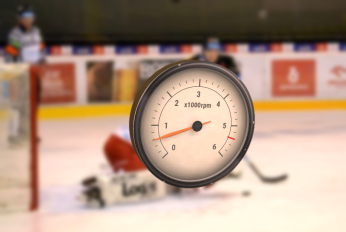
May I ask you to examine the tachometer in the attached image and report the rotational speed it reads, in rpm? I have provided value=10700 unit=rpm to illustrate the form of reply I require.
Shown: value=600 unit=rpm
